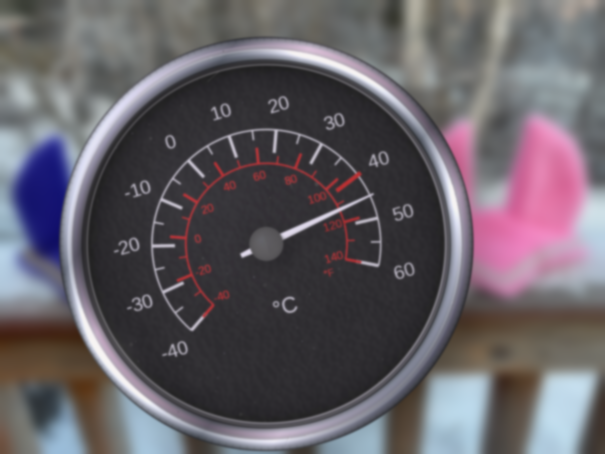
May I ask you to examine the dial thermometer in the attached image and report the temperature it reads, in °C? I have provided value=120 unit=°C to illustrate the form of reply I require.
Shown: value=45 unit=°C
